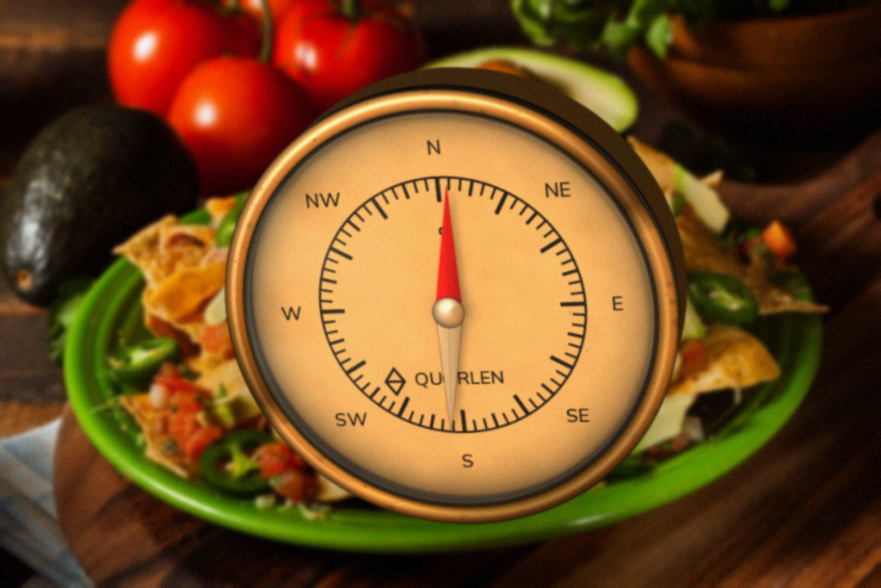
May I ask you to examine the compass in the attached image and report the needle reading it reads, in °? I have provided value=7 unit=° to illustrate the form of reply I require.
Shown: value=5 unit=°
